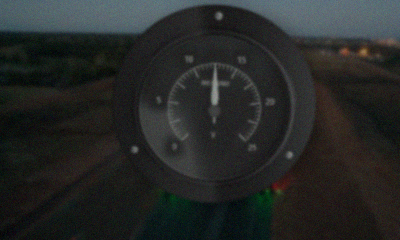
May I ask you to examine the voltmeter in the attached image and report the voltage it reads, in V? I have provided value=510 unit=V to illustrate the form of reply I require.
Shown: value=12.5 unit=V
